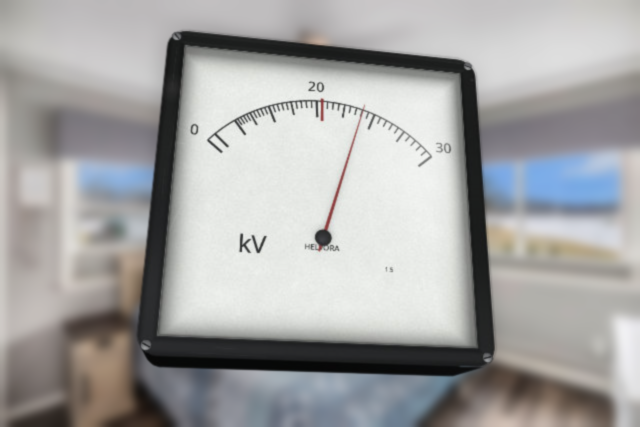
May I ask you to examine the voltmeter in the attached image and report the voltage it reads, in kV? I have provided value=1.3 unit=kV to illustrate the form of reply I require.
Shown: value=24 unit=kV
